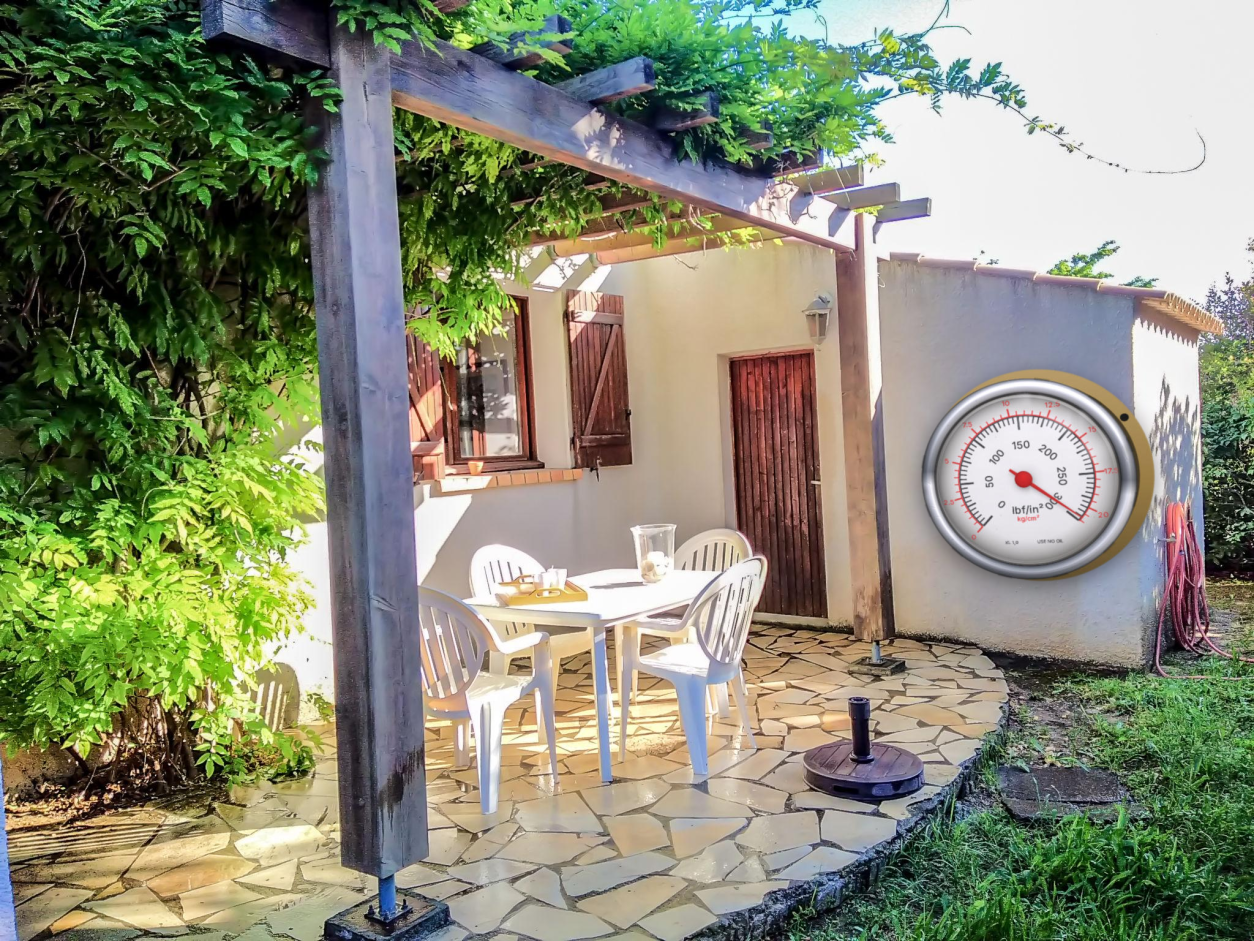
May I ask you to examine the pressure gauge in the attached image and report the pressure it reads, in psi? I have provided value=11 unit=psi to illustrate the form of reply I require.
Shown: value=295 unit=psi
